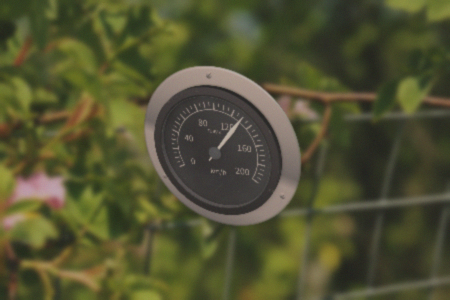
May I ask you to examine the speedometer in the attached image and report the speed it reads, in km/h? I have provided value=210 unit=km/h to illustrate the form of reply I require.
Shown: value=130 unit=km/h
